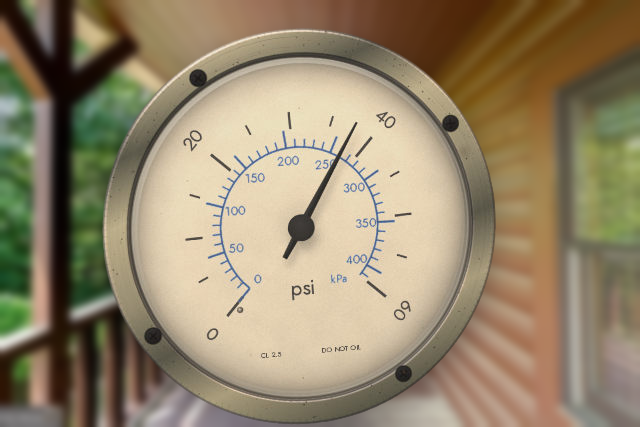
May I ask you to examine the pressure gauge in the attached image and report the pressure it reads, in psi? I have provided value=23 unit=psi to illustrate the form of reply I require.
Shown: value=37.5 unit=psi
